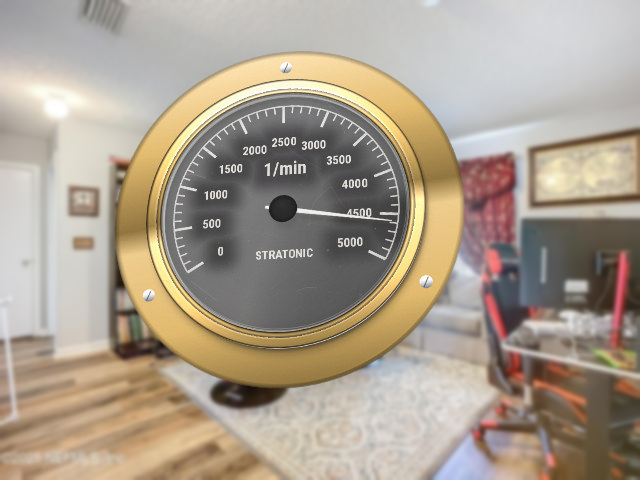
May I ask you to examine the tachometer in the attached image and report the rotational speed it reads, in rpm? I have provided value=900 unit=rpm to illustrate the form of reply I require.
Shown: value=4600 unit=rpm
